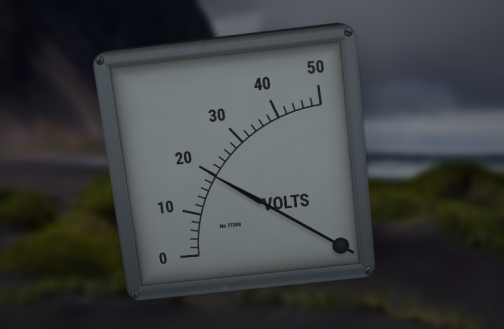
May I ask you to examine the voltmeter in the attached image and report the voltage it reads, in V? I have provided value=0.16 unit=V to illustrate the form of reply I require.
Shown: value=20 unit=V
